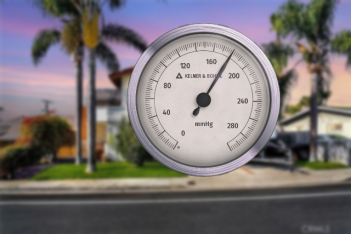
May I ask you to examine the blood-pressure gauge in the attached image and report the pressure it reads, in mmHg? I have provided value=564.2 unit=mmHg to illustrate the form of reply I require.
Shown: value=180 unit=mmHg
